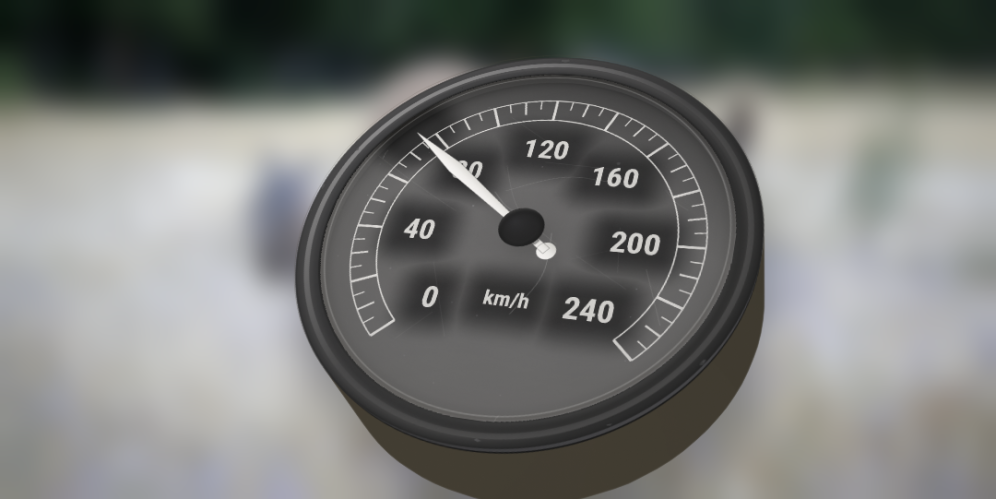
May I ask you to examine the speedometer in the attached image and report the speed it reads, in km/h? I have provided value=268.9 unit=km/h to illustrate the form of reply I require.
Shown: value=75 unit=km/h
